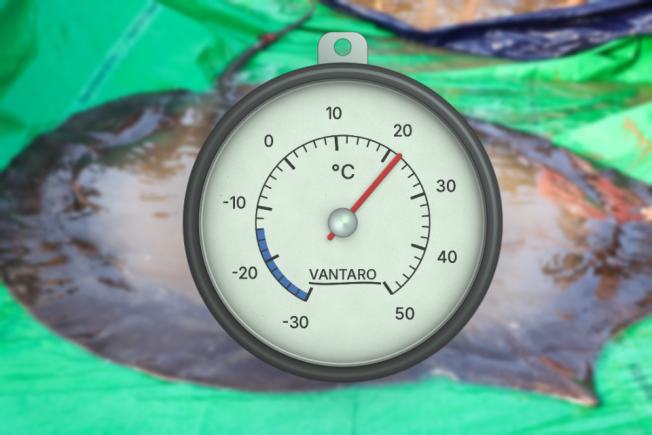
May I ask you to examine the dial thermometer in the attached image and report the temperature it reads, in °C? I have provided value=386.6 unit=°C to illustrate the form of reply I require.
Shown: value=22 unit=°C
